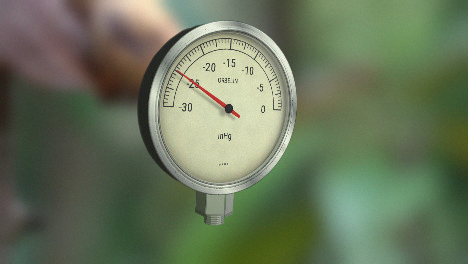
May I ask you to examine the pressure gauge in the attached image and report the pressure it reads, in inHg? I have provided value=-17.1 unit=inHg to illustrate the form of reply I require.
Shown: value=-25 unit=inHg
